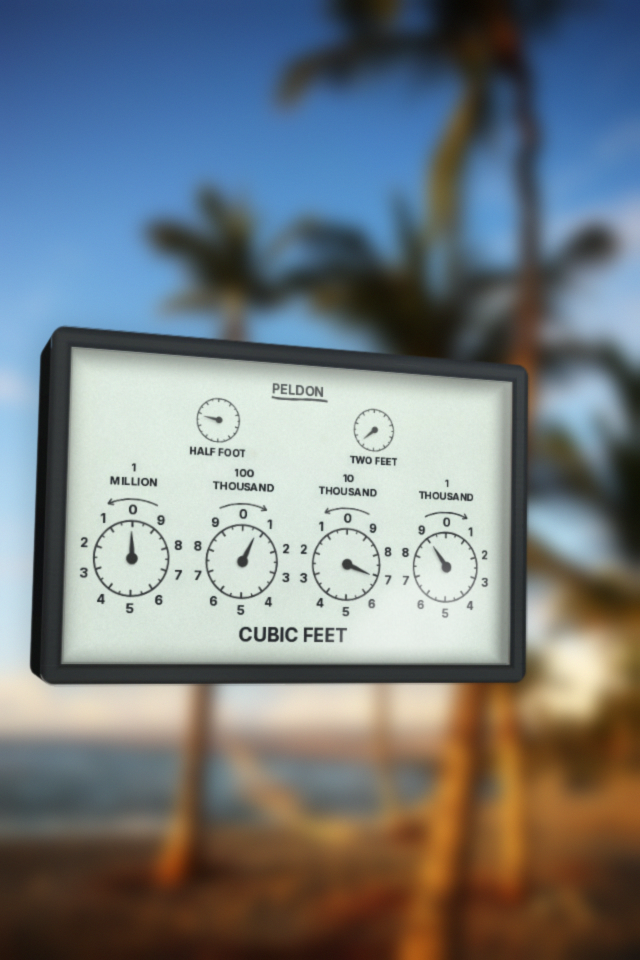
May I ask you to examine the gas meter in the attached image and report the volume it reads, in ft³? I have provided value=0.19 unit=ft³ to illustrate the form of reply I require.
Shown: value=6900 unit=ft³
